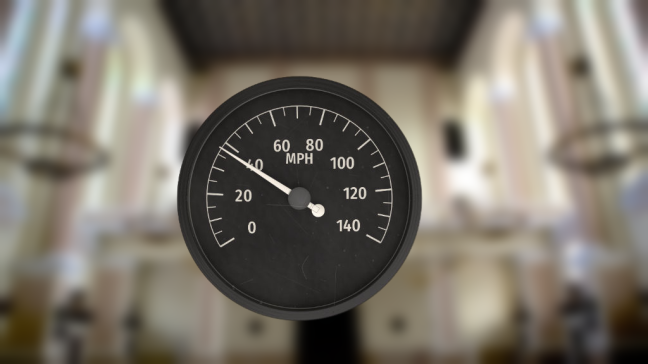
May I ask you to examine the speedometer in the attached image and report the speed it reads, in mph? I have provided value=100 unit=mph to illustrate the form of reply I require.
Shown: value=37.5 unit=mph
